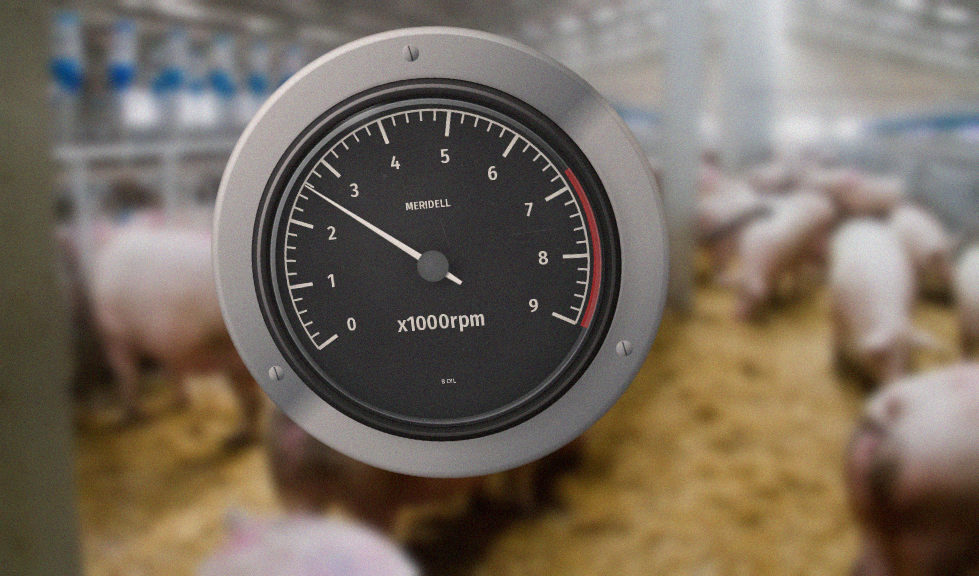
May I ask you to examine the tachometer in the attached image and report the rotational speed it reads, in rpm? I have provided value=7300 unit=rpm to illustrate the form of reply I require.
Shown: value=2600 unit=rpm
